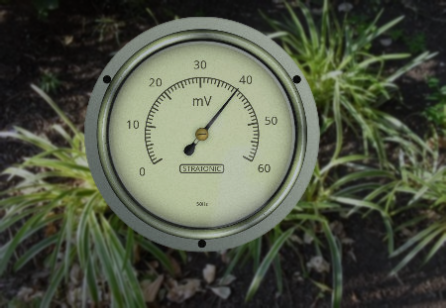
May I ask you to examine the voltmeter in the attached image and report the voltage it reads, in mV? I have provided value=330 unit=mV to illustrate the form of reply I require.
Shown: value=40 unit=mV
